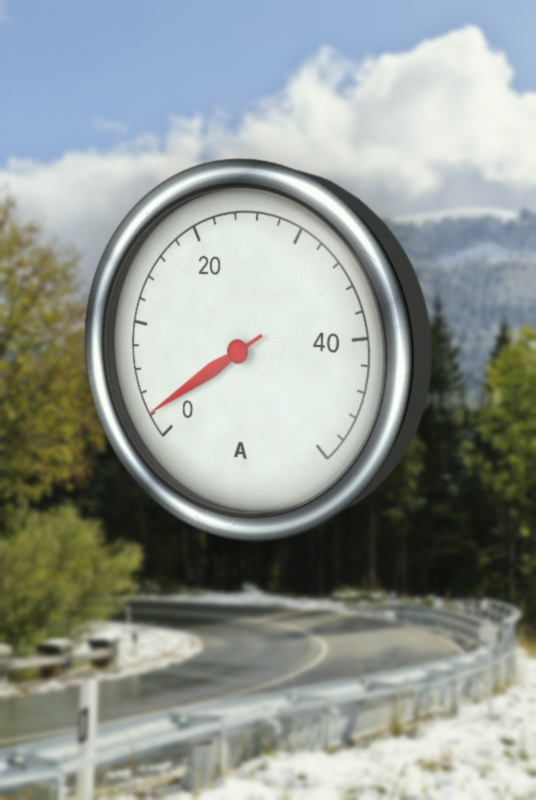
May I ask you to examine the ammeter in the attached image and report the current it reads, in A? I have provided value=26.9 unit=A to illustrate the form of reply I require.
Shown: value=2 unit=A
